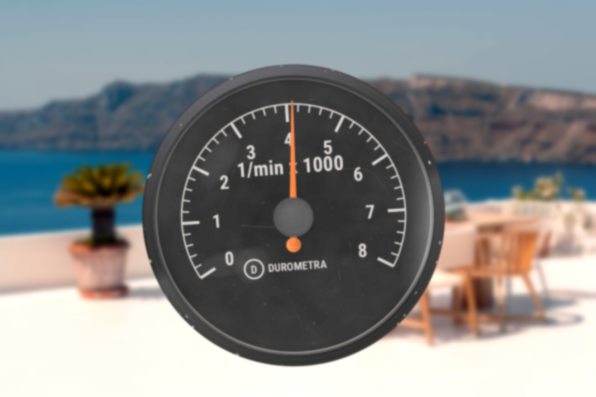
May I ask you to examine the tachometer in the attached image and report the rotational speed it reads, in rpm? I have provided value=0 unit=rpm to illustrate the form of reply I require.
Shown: value=4100 unit=rpm
